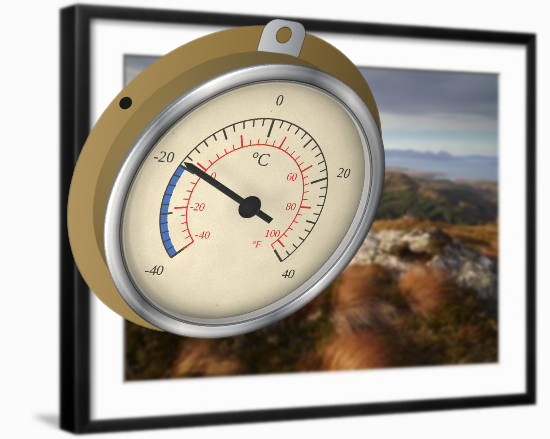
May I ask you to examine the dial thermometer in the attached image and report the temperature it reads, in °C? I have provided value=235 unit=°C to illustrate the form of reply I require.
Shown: value=-19 unit=°C
